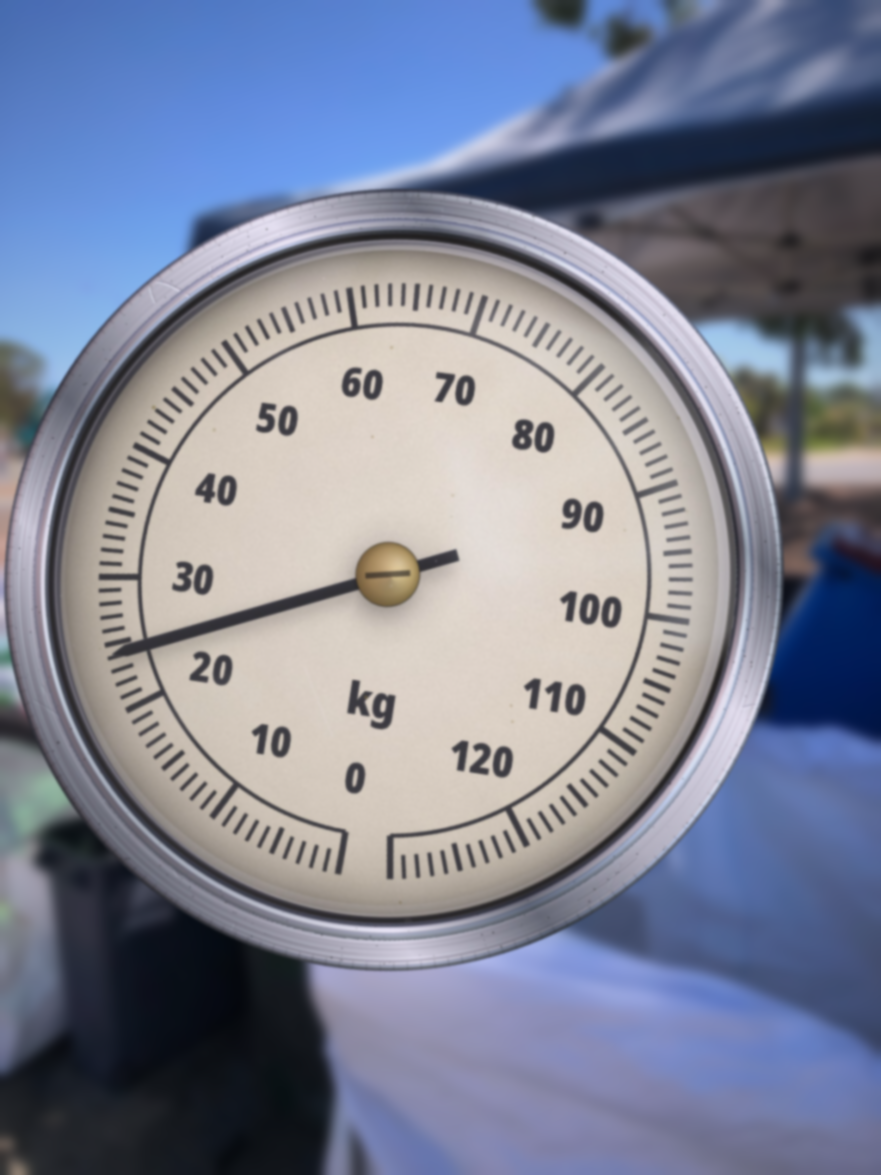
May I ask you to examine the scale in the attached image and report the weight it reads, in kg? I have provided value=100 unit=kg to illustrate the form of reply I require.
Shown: value=24 unit=kg
